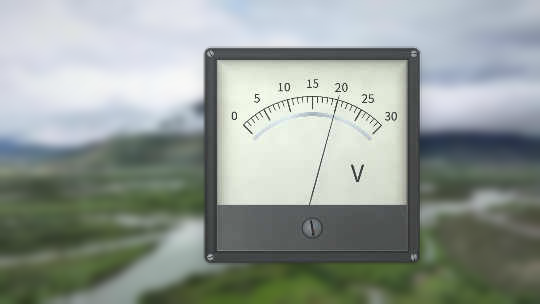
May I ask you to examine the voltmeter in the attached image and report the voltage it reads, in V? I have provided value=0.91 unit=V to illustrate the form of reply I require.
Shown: value=20 unit=V
